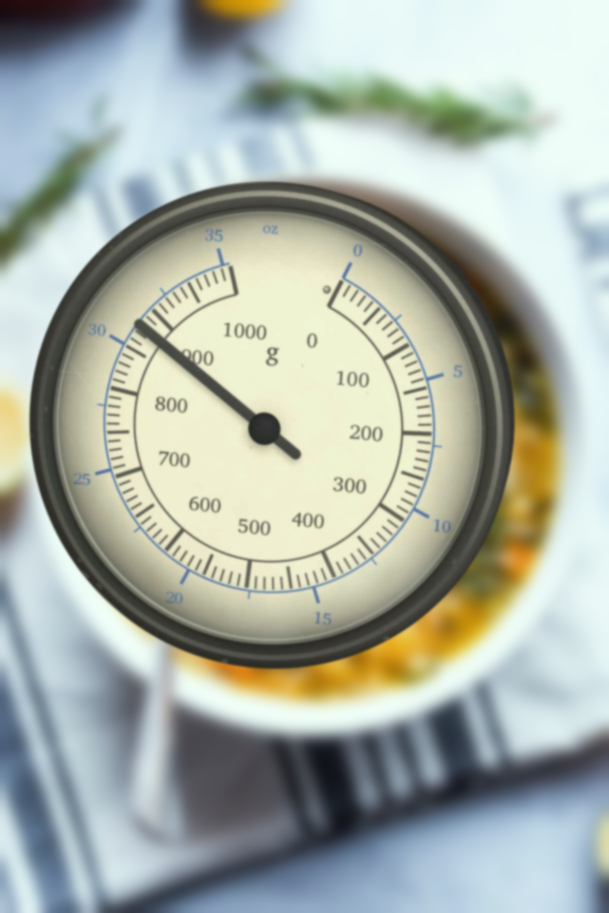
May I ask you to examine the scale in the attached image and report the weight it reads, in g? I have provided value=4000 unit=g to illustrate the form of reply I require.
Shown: value=880 unit=g
